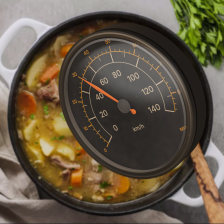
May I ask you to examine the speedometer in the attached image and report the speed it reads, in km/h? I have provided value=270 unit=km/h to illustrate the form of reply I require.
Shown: value=50 unit=km/h
